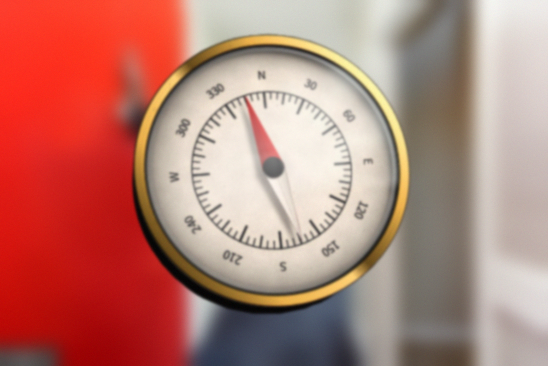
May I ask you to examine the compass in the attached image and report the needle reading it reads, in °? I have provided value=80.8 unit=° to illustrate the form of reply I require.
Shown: value=345 unit=°
